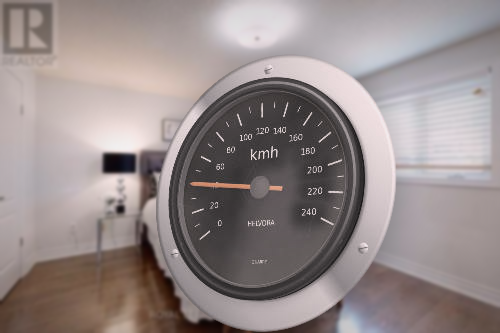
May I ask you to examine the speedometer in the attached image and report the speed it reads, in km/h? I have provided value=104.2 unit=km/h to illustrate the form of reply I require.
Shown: value=40 unit=km/h
